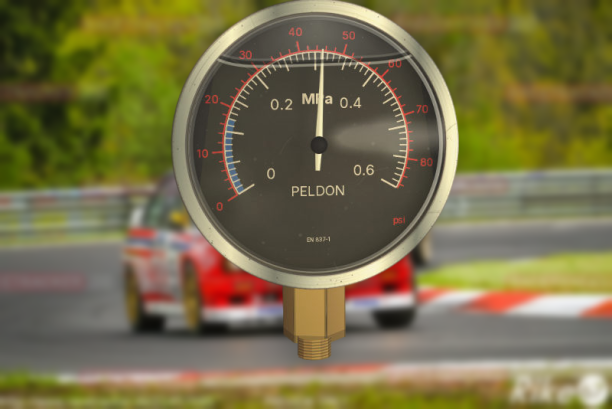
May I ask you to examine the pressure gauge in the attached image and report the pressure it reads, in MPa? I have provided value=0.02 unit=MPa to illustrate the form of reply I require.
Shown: value=0.31 unit=MPa
